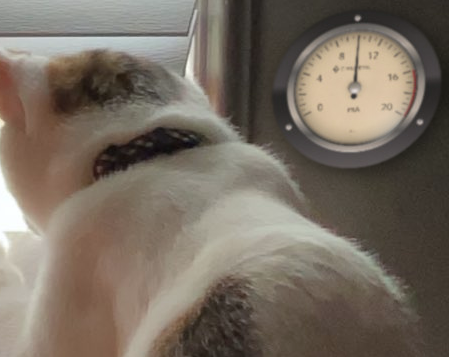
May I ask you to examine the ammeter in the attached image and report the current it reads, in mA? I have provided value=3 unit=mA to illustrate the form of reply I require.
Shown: value=10 unit=mA
